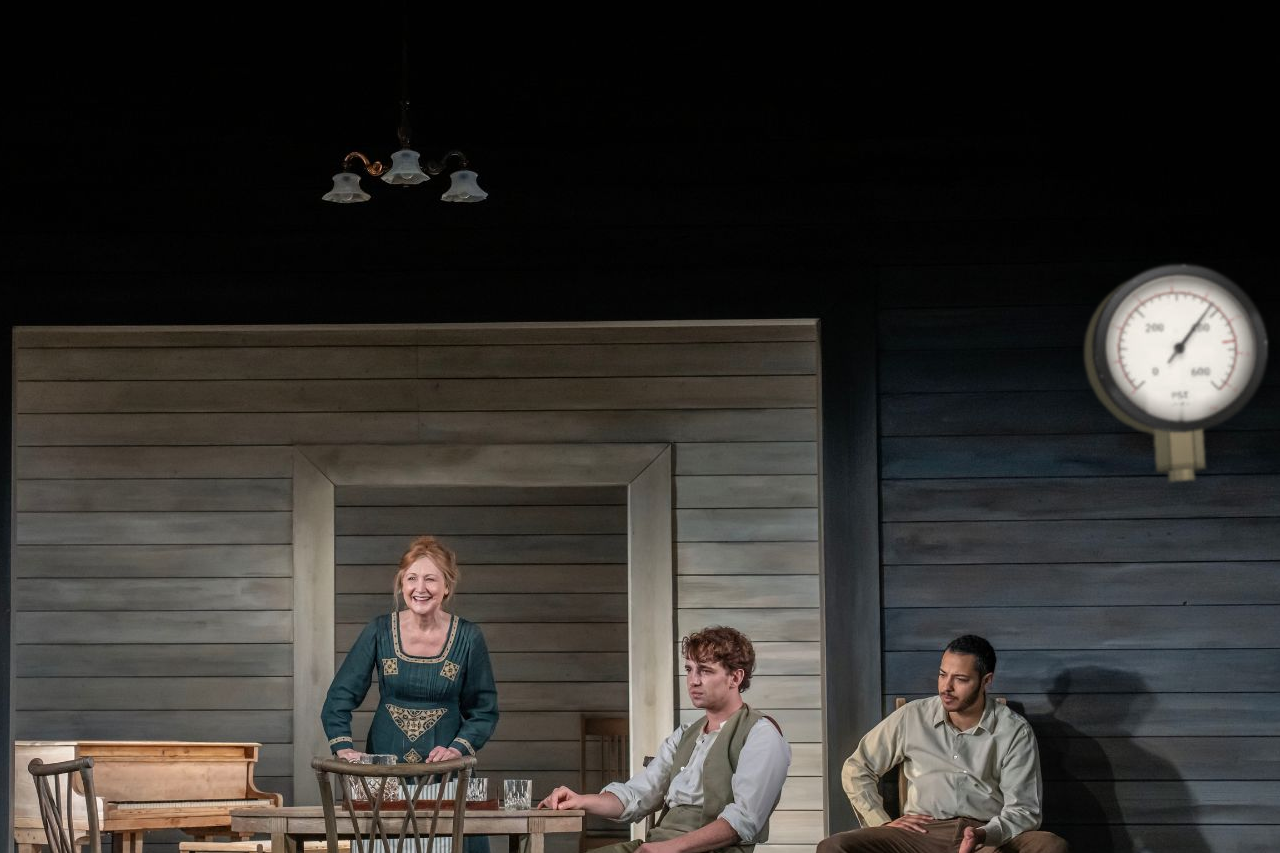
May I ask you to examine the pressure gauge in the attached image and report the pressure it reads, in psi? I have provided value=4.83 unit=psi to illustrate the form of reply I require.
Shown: value=380 unit=psi
